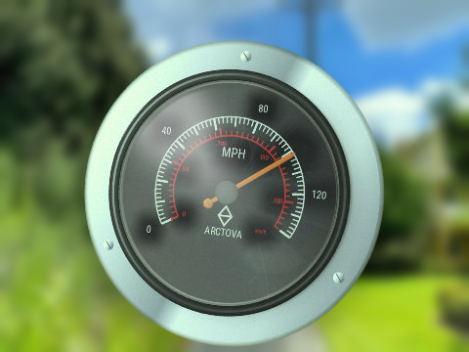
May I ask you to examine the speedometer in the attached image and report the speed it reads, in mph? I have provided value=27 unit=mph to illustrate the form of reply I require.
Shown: value=102 unit=mph
